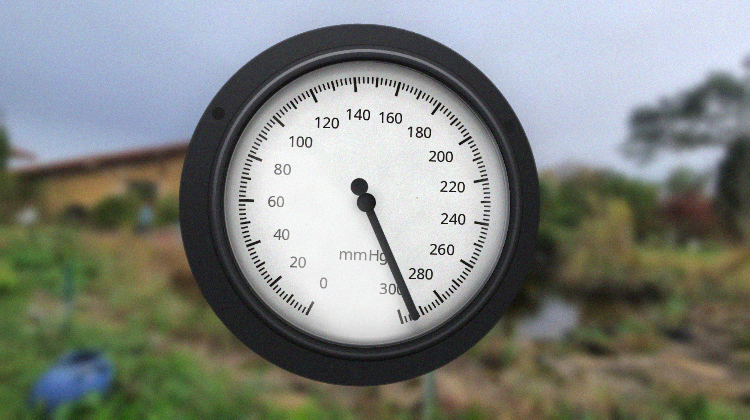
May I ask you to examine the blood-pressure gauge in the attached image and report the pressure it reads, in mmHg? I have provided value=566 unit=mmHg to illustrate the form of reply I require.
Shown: value=294 unit=mmHg
